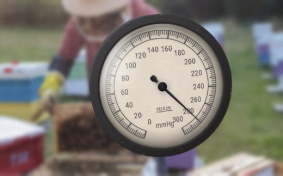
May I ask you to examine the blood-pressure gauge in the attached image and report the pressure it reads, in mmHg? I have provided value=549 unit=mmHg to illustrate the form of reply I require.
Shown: value=280 unit=mmHg
